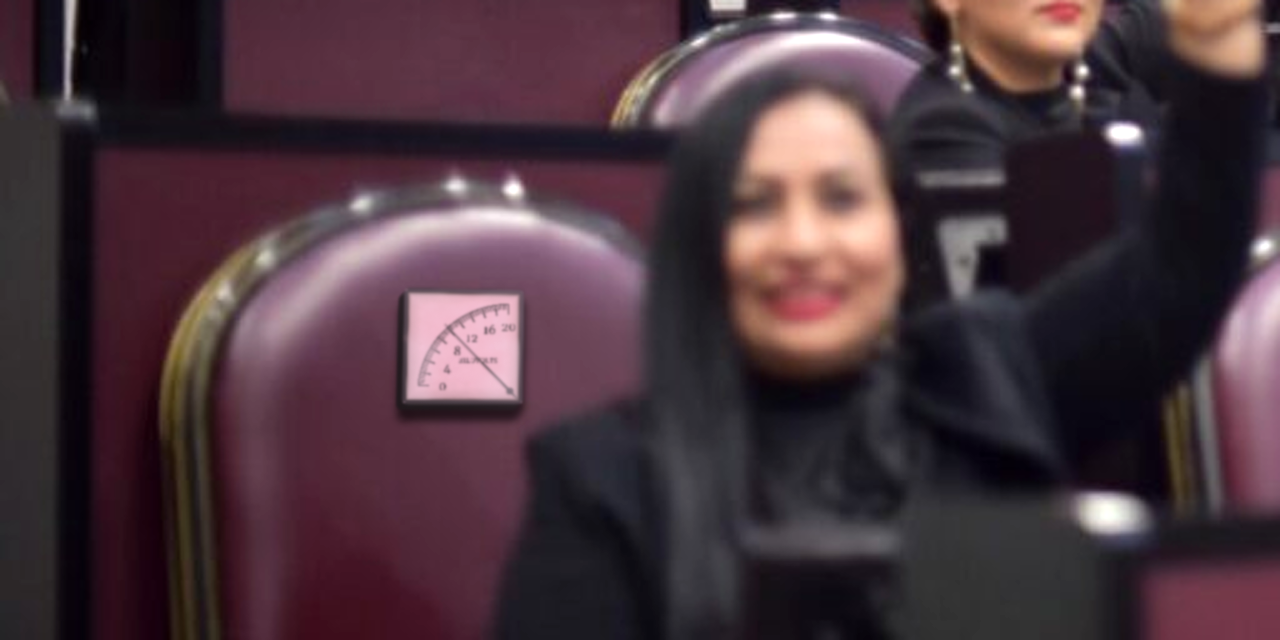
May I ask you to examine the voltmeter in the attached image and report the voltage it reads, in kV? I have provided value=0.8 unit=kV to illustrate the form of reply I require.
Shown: value=10 unit=kV
